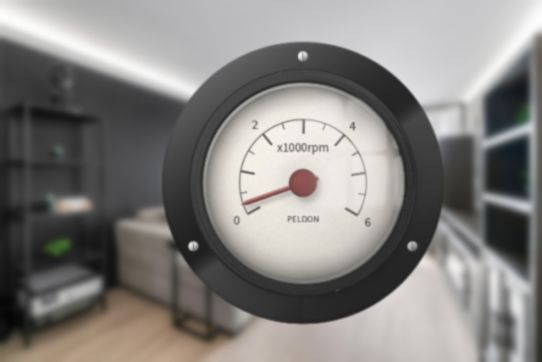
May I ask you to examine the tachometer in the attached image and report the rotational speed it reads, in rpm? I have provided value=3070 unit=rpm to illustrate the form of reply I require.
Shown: value=250 unit=rpm
